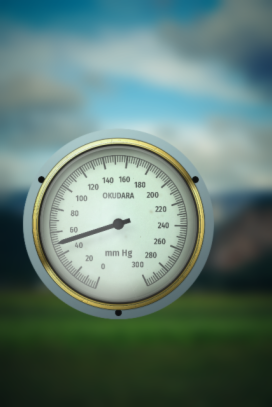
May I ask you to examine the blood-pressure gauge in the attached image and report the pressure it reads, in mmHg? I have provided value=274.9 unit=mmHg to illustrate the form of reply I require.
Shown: value=50 unit=mmHg
